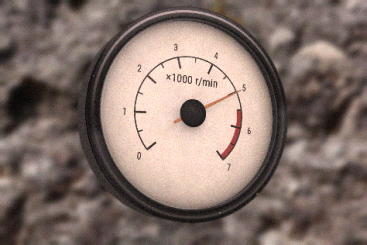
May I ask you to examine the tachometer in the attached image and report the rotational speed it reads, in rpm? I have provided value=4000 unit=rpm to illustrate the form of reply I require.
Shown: value=5000 unit=rpm
